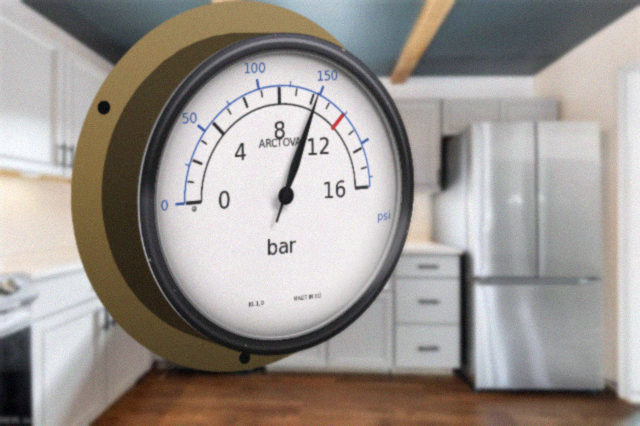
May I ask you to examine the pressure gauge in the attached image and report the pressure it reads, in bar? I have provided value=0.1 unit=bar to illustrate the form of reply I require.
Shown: value=10 unit=bar
